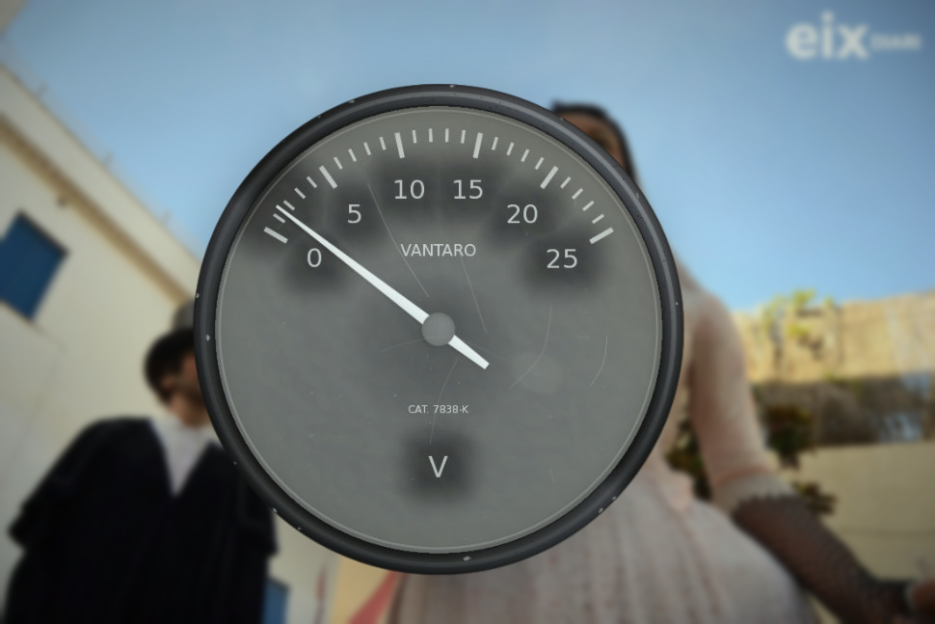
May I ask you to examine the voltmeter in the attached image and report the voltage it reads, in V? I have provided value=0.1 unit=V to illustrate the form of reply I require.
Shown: value=1.5 unit=V
